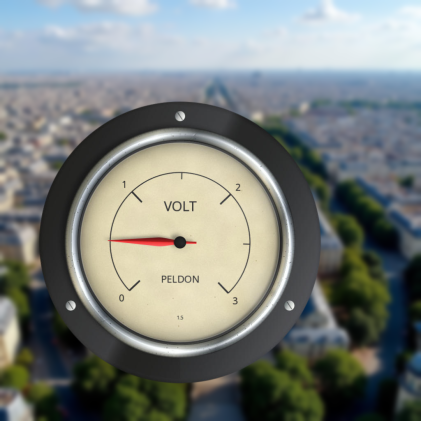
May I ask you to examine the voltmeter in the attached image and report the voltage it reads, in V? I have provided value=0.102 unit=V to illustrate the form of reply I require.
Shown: value=0.5 unit=V
